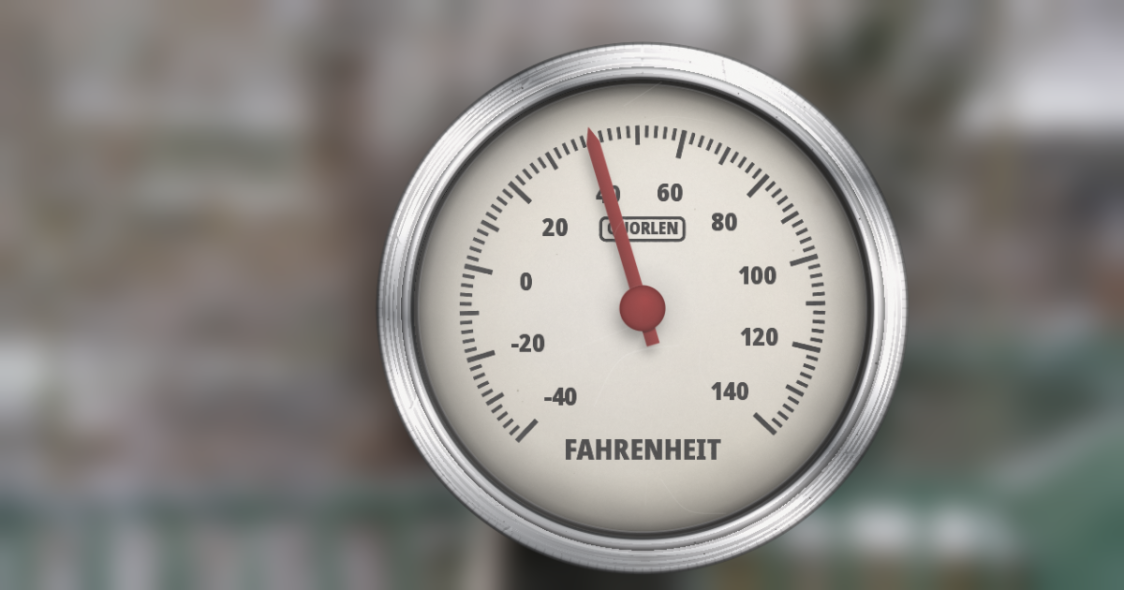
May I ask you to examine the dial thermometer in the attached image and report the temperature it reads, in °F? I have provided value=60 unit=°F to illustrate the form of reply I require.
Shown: value=40 unit=°F
